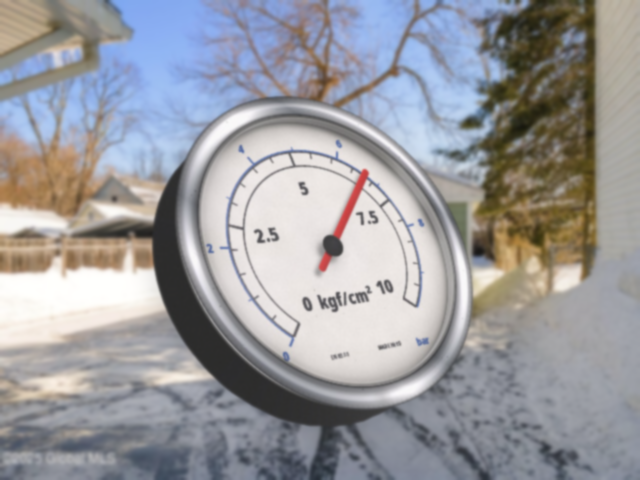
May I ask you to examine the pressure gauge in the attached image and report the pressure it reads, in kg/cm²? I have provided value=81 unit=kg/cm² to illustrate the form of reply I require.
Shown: value=6.75 unit=kg/cm²
